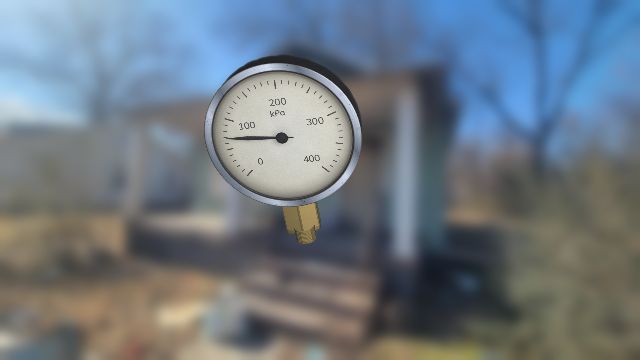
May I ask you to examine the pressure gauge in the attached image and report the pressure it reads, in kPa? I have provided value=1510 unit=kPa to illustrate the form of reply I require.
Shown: value=70 unit=kPa
